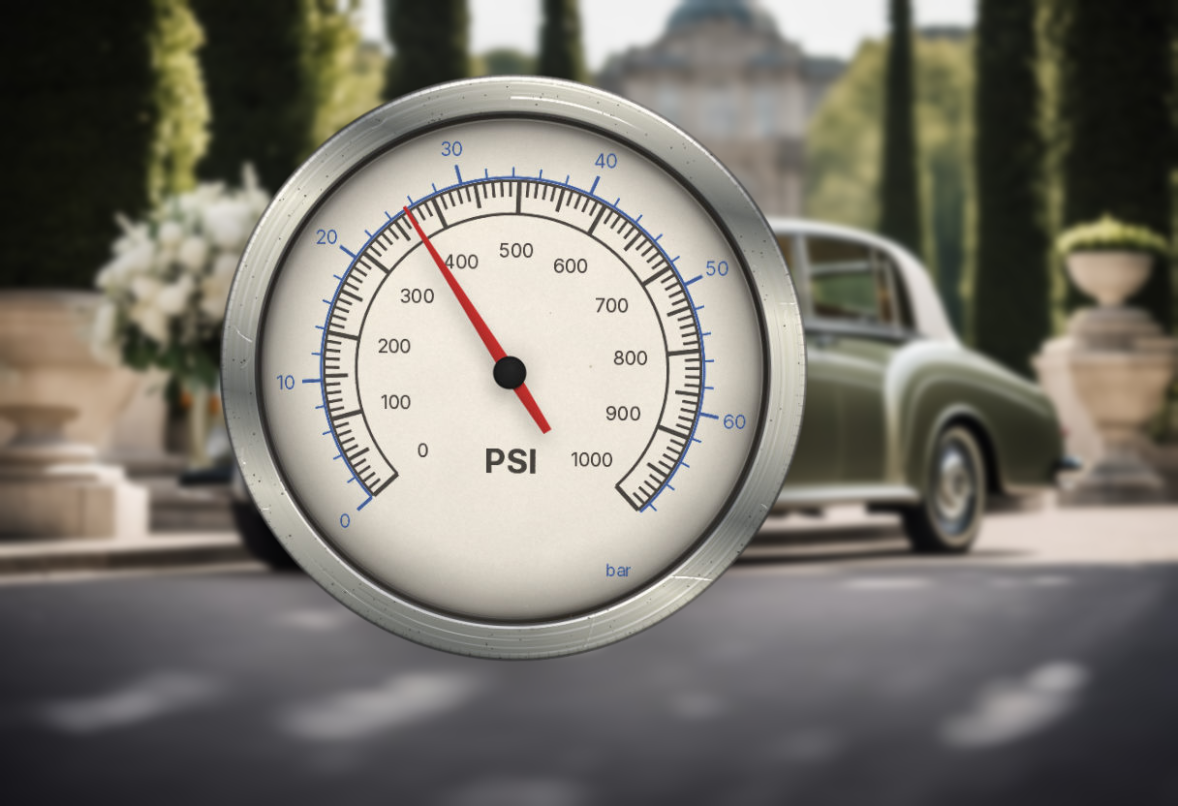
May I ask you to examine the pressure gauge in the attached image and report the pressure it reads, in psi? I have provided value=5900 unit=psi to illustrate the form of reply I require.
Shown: value=370 unit=psi
